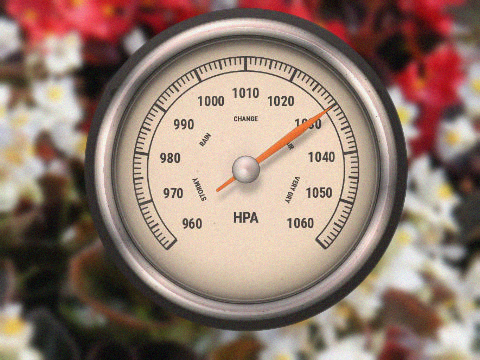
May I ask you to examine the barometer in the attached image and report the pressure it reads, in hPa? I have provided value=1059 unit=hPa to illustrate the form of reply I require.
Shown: value=1030 unit=hPa
